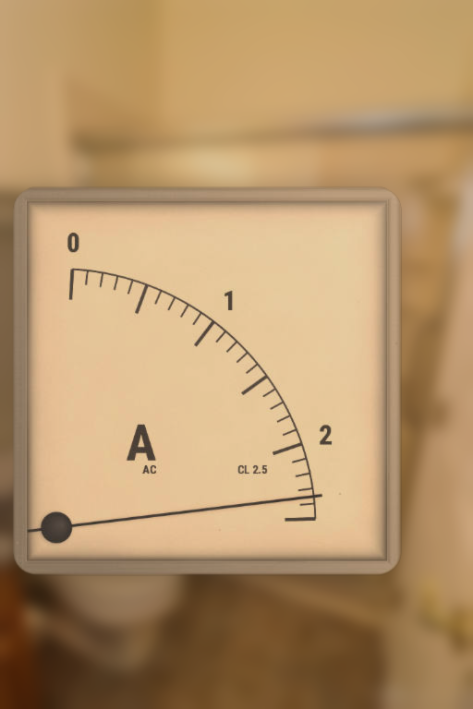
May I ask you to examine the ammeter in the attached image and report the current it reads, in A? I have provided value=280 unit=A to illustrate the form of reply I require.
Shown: value=2.35 unit=A
